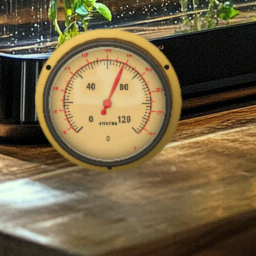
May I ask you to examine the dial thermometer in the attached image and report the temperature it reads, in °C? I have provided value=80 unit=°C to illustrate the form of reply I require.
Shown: value=70 unit=°C
